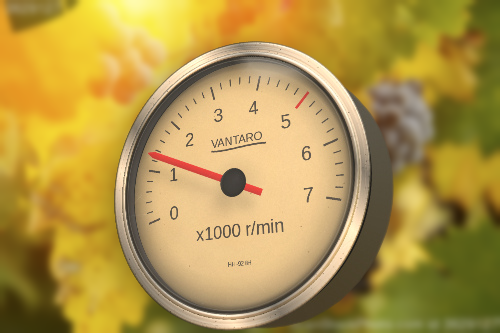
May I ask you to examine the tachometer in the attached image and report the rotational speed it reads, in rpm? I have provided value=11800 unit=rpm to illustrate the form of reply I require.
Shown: value=1300 unit=rpm
